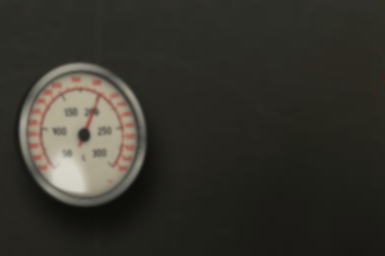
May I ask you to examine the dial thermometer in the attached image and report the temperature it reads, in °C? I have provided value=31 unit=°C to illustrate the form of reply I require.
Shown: value=200 unit=°C
